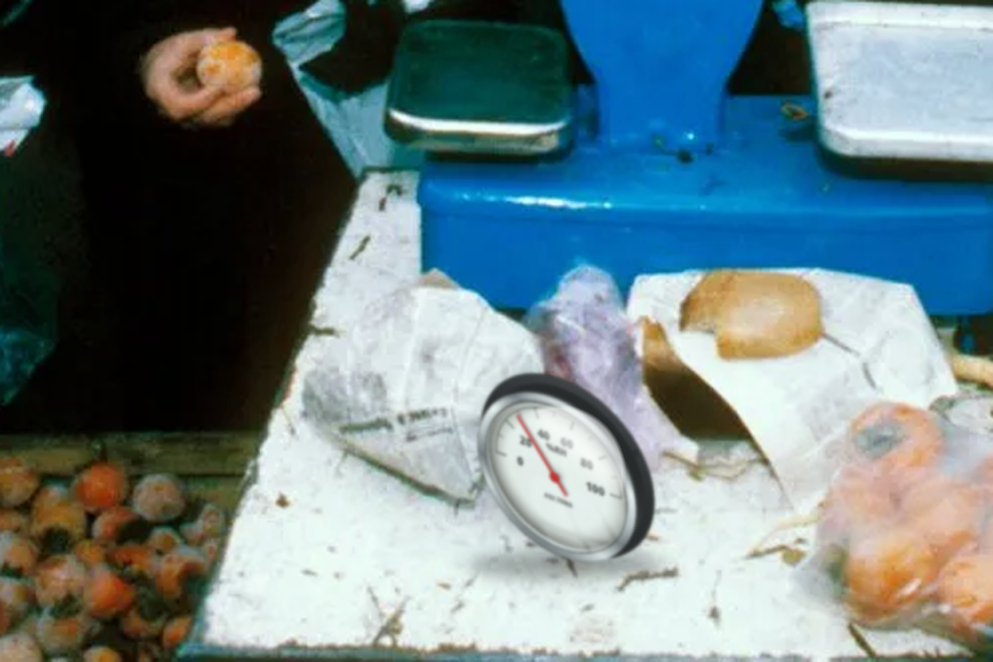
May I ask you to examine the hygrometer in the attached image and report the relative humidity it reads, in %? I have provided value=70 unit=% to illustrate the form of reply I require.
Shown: value=30 unit=%
